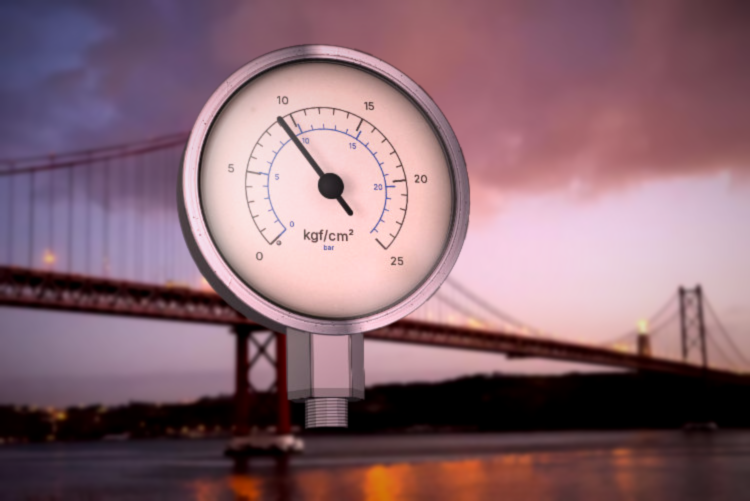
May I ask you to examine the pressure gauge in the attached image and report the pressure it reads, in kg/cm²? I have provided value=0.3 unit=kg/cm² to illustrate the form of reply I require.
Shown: value=9 unit=kg/cm²
